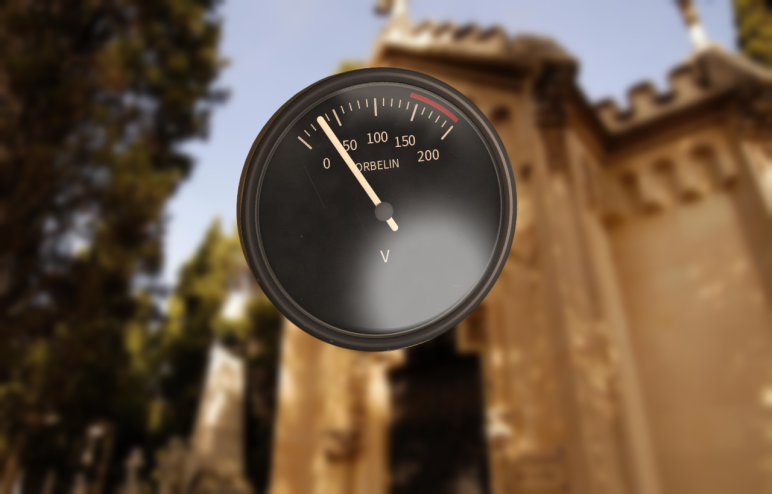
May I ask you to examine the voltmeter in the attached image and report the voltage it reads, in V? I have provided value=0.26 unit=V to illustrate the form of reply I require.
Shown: value=30 unit=V
